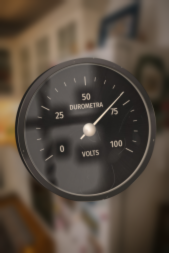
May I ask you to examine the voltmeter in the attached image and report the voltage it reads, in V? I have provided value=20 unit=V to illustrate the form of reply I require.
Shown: value=70 unit=V
